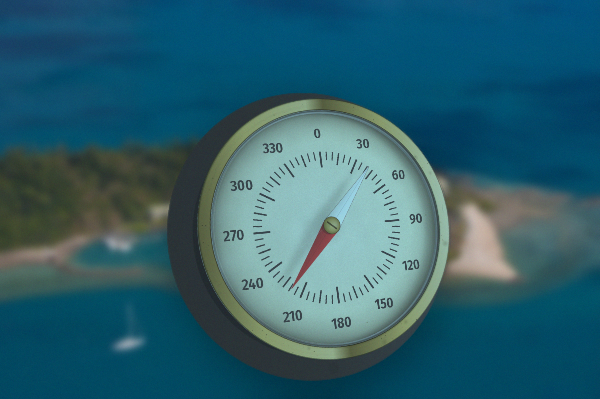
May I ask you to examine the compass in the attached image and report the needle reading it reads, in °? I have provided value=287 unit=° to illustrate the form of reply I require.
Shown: value=220 unit=°
